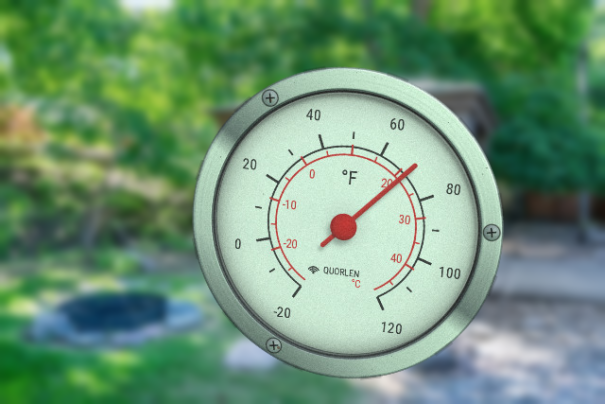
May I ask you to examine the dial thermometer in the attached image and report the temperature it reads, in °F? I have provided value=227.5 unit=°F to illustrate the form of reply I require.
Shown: value=70 unit=°F
